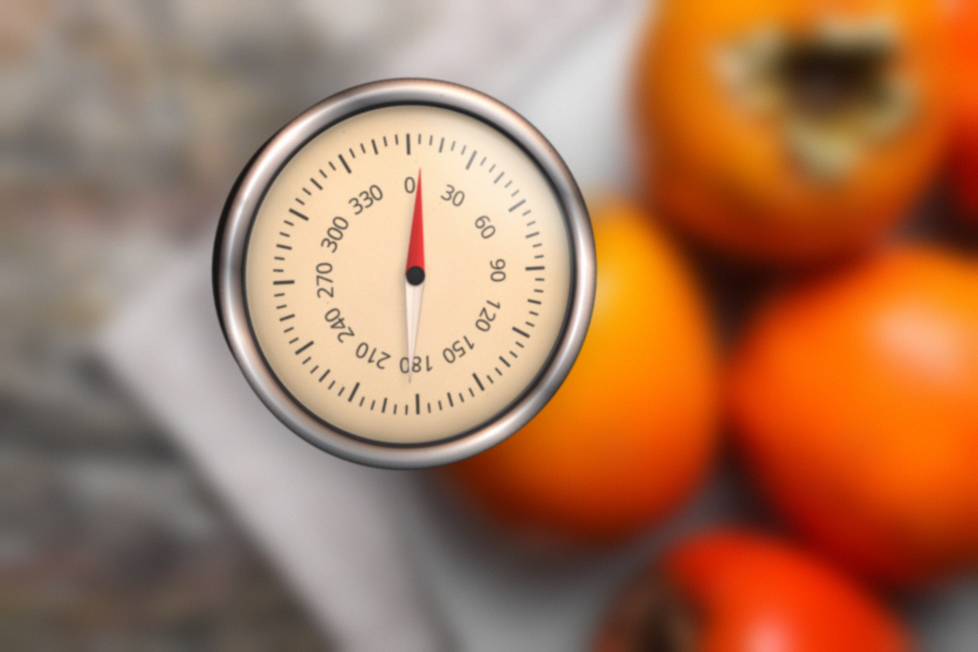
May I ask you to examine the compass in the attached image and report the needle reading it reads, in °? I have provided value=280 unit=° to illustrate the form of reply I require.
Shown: value=5 unit=°
